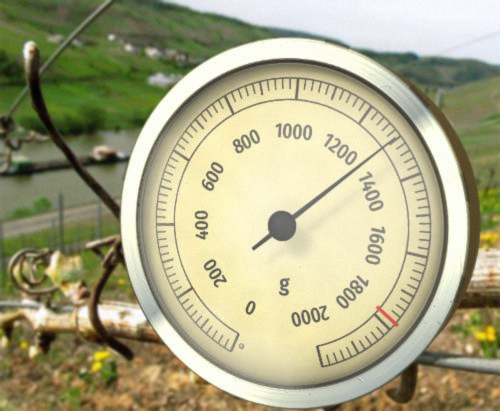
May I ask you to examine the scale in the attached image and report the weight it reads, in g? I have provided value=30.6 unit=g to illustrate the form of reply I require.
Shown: value=1300 unit=g
